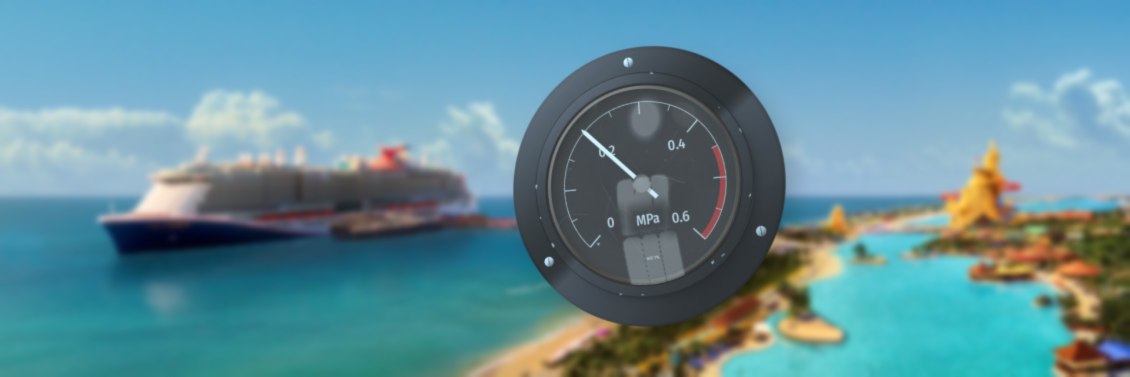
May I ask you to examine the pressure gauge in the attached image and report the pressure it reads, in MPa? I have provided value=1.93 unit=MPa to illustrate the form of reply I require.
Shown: value=0.2 unit=MPa
